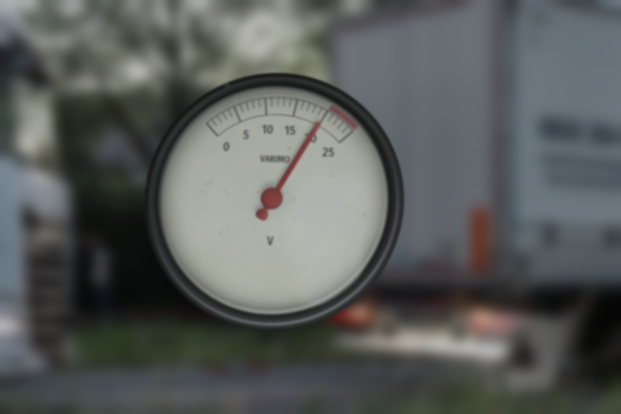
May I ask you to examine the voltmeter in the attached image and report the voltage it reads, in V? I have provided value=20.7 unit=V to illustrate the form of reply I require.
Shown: value=20 unit=V
